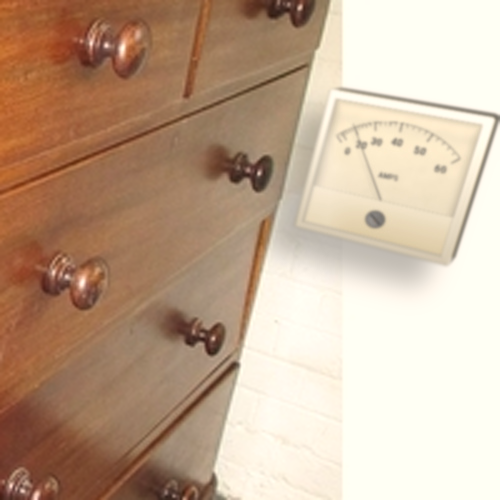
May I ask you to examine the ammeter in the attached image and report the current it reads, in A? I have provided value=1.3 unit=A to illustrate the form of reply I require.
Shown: value=20 unit=A
